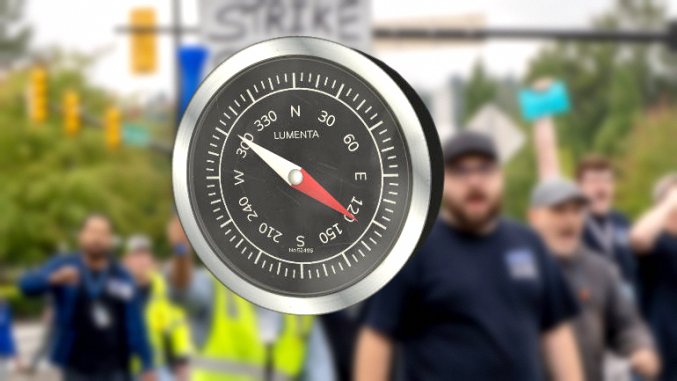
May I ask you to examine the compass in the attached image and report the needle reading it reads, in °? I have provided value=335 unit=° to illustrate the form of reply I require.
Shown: value=125 unit=°
